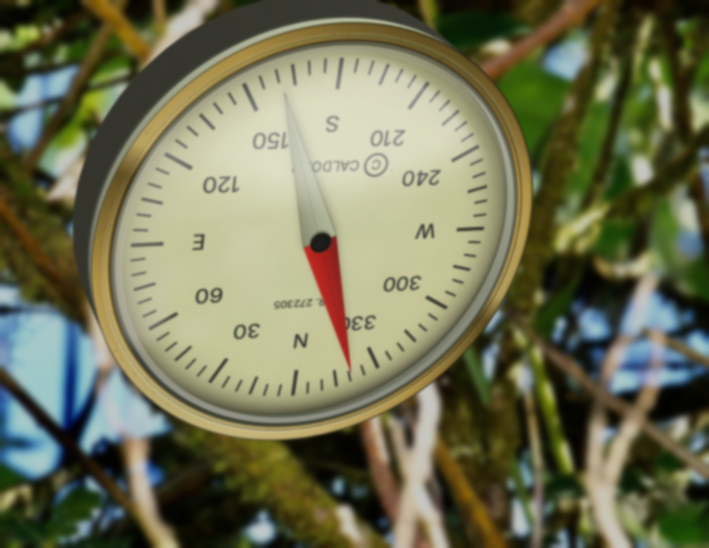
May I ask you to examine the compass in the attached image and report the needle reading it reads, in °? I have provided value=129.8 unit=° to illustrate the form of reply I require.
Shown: value=340 unit=°
